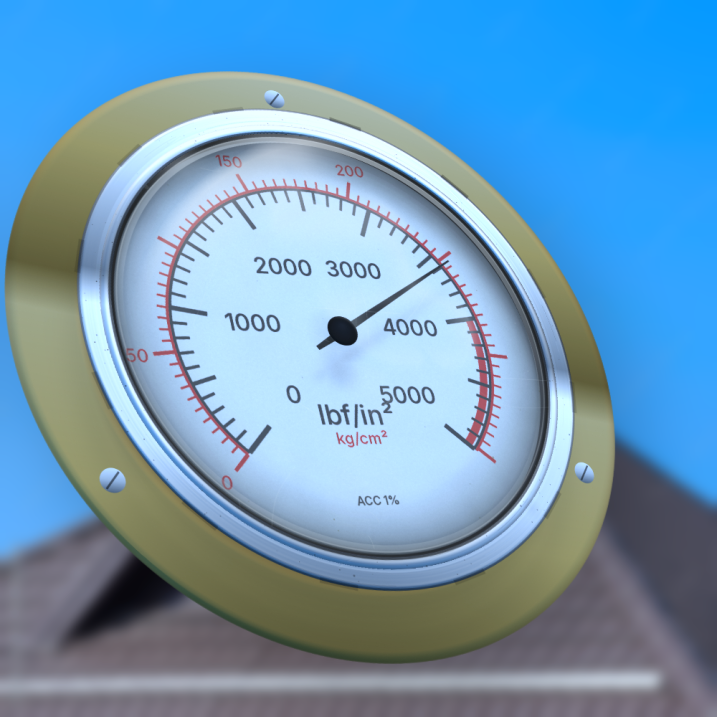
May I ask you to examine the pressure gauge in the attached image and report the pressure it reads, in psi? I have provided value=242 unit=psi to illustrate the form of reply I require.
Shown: value=3600 unit=psi
